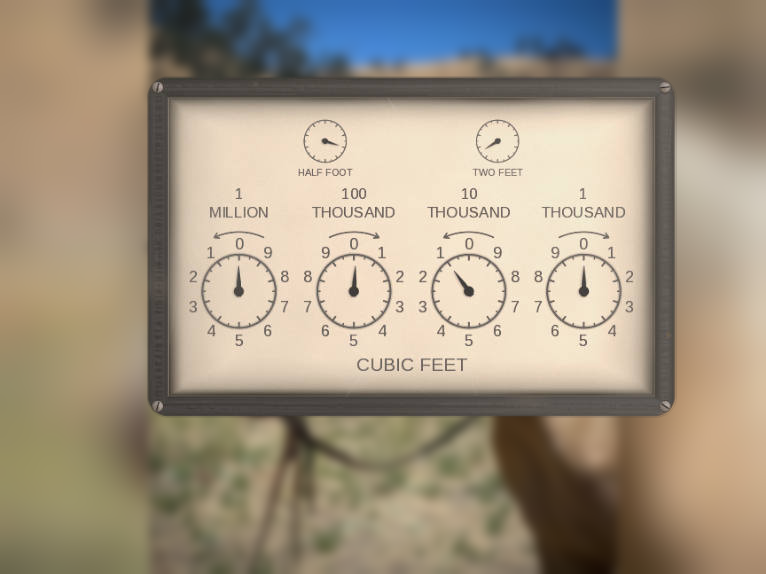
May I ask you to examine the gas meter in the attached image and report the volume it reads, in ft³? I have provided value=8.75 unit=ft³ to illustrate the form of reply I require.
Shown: value=1000 unit=ft³
